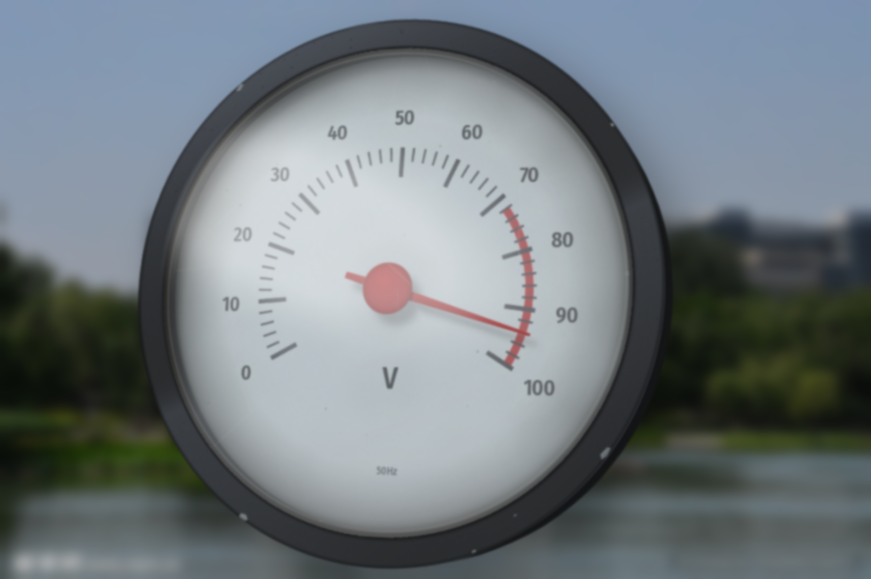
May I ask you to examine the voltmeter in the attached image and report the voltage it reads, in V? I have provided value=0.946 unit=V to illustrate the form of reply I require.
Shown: value=94 unit=V
